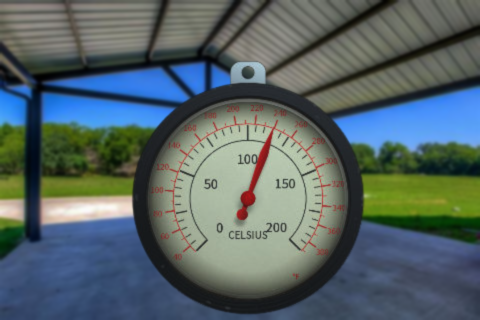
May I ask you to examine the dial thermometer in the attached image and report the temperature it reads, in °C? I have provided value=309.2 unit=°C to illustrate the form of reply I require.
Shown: value=115 unit=°C
